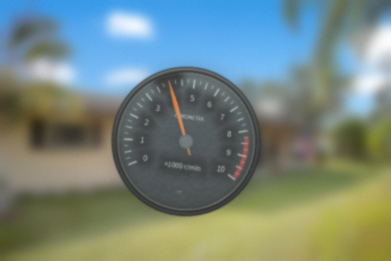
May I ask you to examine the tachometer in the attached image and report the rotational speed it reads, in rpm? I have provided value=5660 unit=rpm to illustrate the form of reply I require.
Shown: value=4000 unit=rpm
